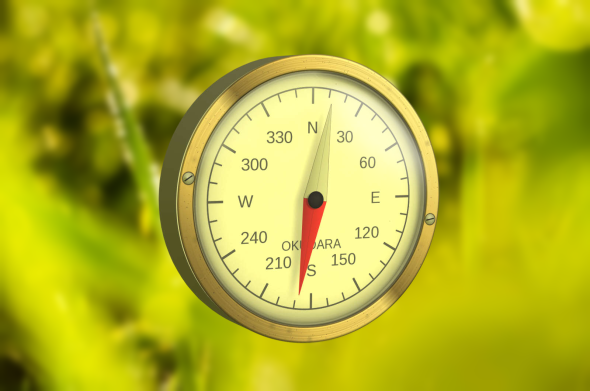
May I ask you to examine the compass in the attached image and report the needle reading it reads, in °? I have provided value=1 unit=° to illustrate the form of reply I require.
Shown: value=190 unit=°
